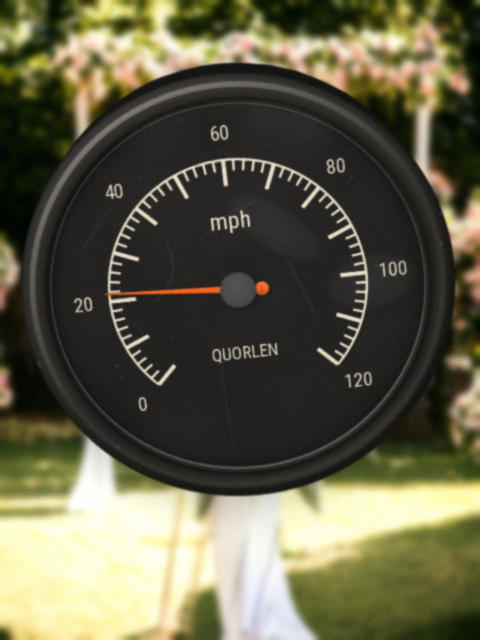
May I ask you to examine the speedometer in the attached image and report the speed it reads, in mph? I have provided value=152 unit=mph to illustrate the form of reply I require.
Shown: value=22 unit=mph
